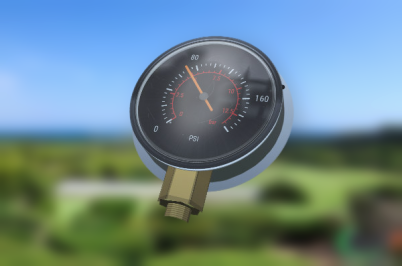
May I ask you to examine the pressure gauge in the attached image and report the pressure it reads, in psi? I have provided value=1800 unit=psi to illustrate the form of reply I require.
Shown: value=70 unit=psi
